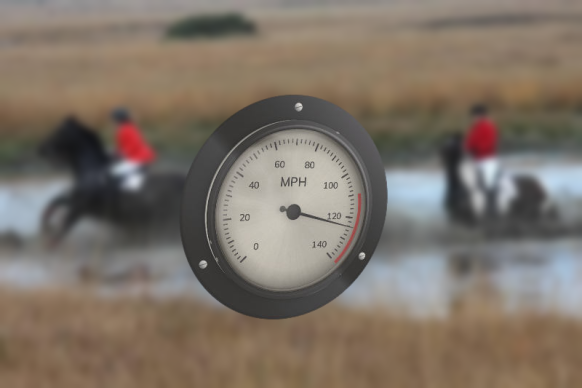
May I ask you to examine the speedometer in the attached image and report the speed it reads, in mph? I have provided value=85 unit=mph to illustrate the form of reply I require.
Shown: value=124 unit=mph
